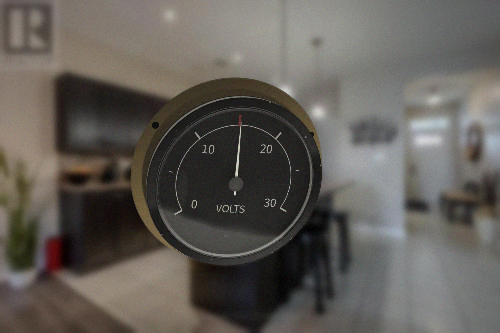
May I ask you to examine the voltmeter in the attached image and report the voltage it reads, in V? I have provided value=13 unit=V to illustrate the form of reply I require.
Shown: value=15 unit=V
